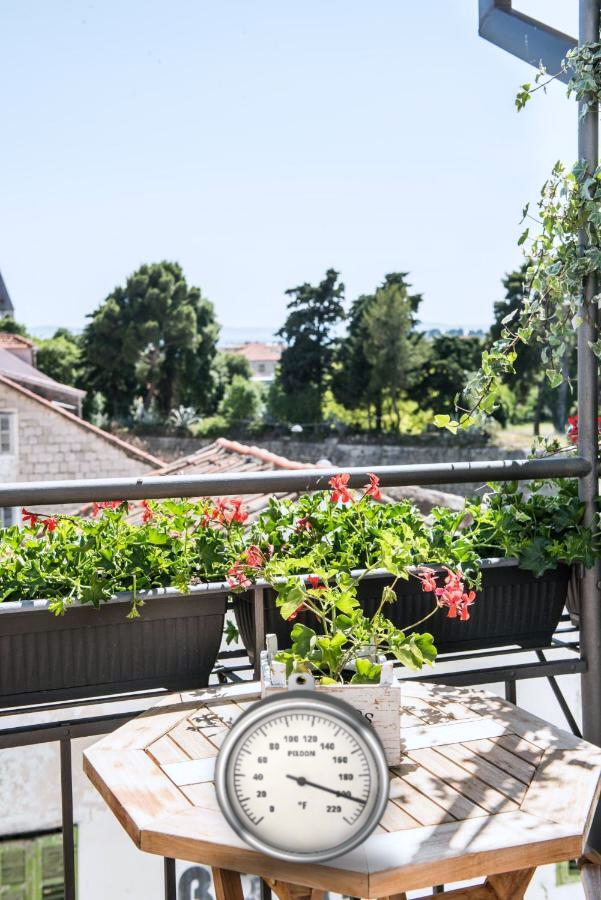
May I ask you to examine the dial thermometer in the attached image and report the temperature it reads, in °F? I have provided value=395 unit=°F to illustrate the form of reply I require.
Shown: value=200 unit=°F
